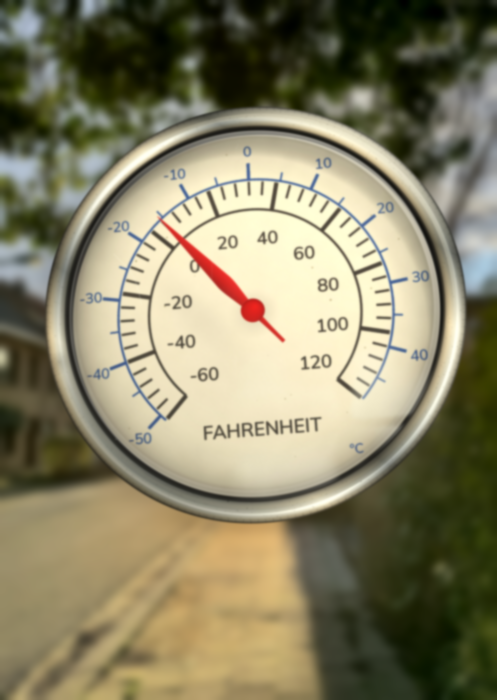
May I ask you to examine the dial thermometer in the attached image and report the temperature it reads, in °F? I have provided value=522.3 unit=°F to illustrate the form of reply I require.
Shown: value=4 unit=°F
